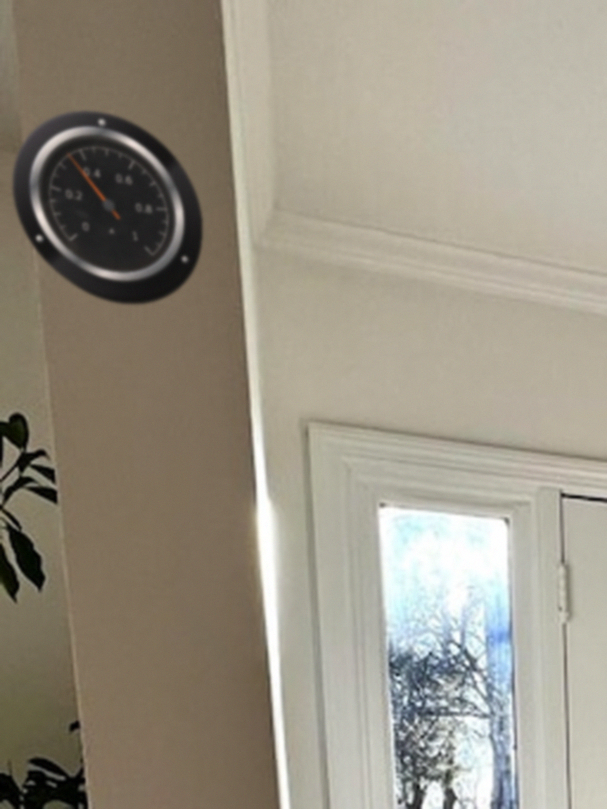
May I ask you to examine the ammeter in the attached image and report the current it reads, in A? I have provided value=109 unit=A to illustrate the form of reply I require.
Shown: value=0.35 unit=A
